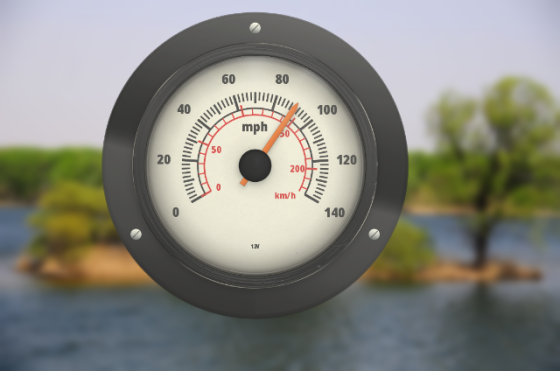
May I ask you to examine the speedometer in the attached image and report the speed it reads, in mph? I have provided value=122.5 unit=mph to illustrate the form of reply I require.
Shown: value=90 unit=mph
